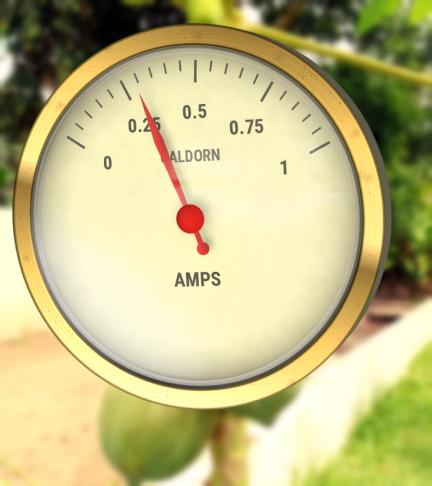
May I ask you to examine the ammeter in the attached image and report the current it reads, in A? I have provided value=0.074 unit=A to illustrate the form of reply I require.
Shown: value=0.3 unit=A
